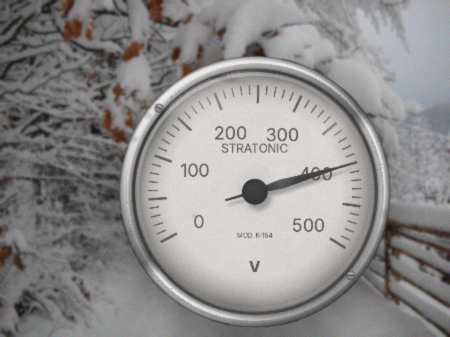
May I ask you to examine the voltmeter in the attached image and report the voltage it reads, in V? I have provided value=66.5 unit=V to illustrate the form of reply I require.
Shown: value=400 unit=V
